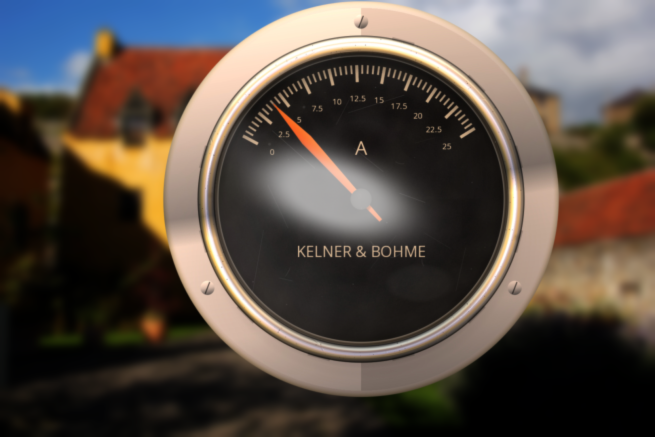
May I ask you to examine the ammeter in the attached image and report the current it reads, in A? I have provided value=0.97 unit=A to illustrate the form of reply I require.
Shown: value=4 unit=A
